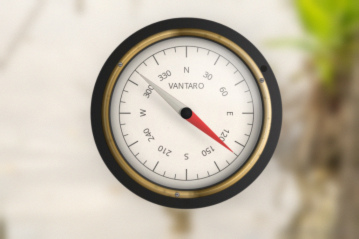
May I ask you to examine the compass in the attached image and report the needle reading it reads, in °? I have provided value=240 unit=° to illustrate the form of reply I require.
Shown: value=130 unit=°
